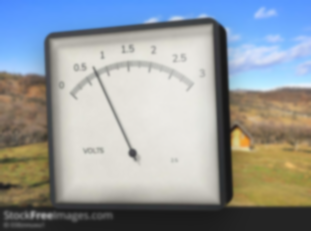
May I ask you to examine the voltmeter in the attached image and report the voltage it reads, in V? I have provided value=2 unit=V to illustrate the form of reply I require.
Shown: value=0.75 unit=V
